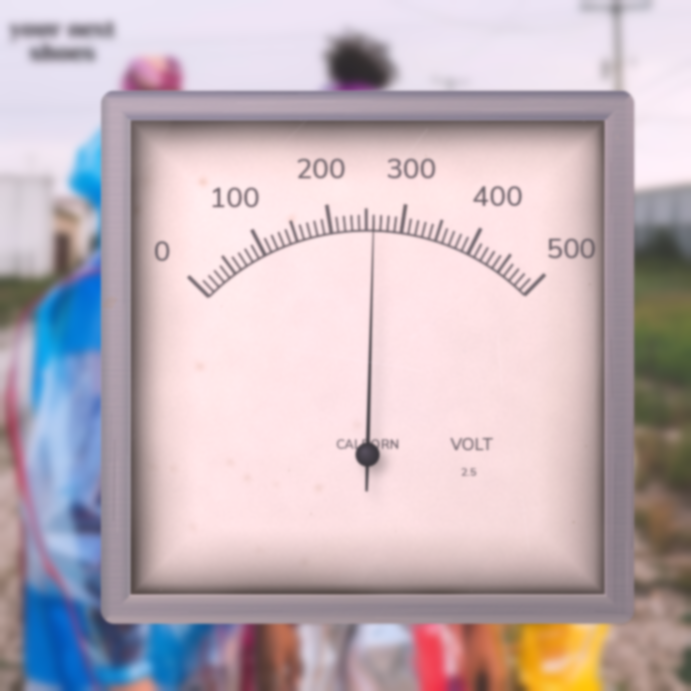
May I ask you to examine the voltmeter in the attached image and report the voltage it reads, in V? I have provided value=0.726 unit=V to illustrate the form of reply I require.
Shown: value=260 unit=V
